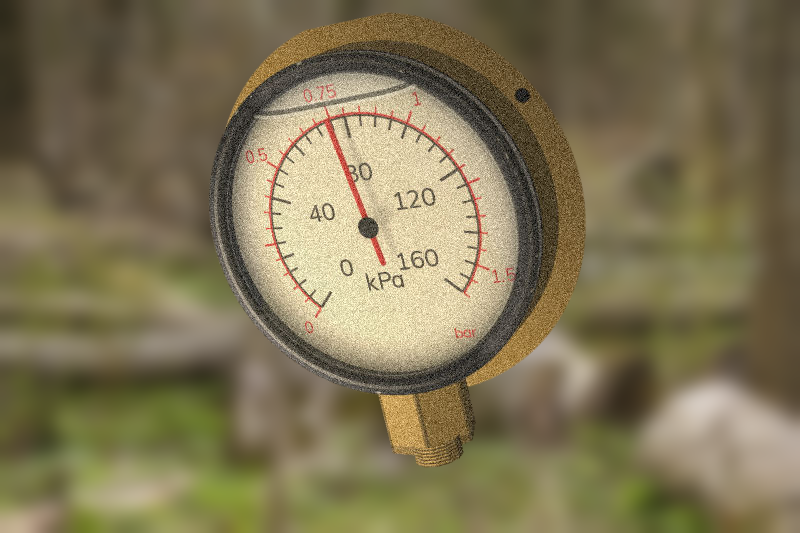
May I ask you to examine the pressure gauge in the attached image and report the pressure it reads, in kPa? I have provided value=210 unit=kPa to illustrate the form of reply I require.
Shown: value=75 unit=kPa
